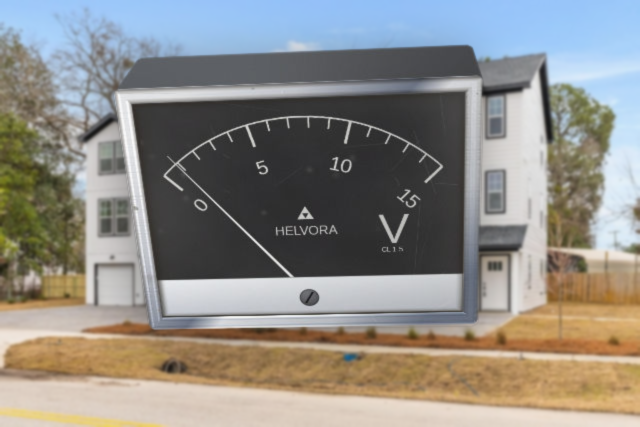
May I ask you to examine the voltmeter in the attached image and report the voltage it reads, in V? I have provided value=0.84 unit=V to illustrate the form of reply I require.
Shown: value=1 unit=V
